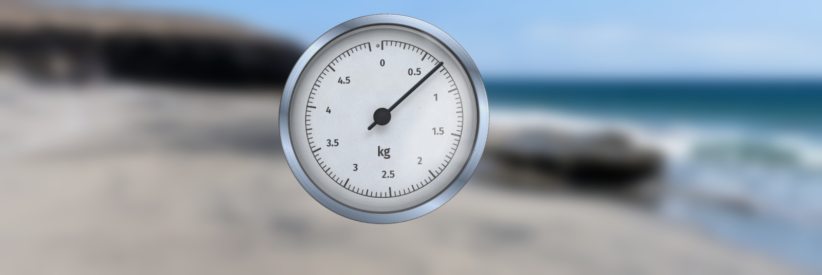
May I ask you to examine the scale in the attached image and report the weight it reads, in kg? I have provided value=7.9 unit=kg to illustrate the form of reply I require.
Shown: value=0.7 unit=kg
